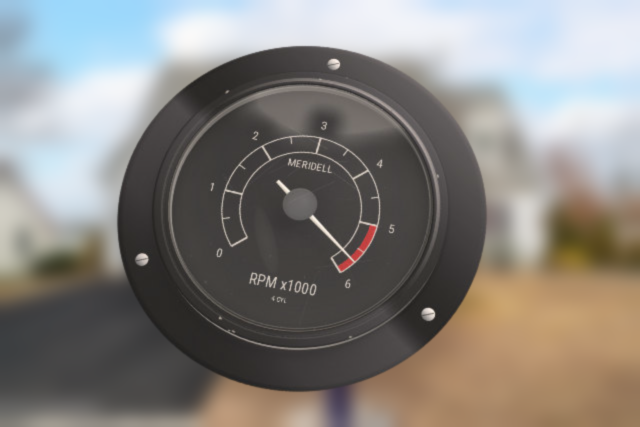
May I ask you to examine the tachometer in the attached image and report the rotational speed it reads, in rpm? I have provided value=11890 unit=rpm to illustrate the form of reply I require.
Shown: value=5750 unit=rpm
